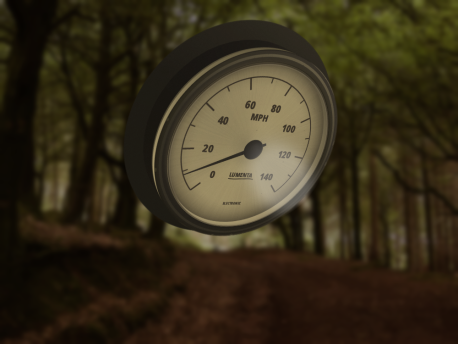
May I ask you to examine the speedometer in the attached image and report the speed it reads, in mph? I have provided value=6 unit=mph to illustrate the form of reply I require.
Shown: value=10 unit=mph
